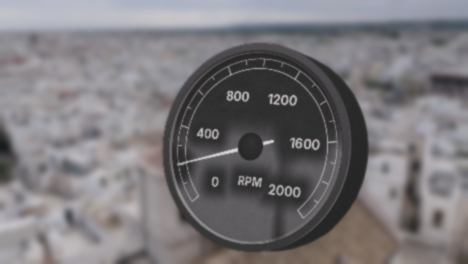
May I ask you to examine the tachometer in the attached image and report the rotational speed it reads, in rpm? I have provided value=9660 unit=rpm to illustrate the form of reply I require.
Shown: value=200 unit=rpm
